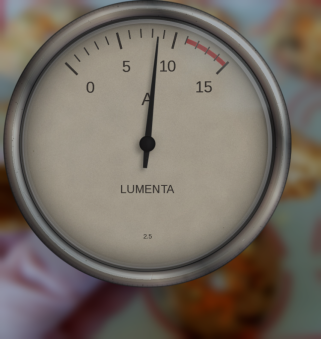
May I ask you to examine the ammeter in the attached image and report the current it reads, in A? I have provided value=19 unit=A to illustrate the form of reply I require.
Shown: value=8.5 unit=A
